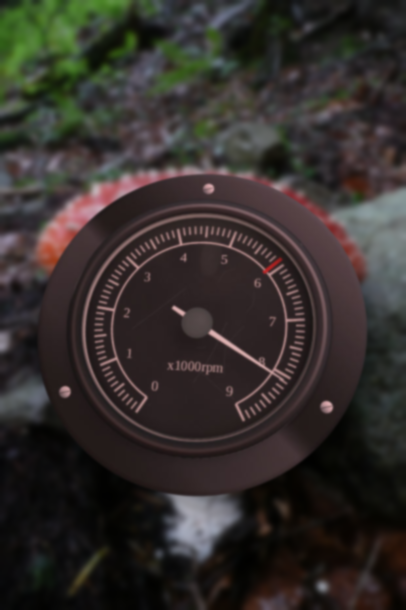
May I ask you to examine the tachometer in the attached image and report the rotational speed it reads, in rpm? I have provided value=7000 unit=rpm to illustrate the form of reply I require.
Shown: value=8100 unit=rpm
